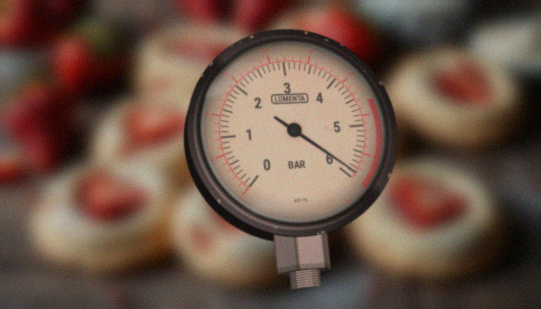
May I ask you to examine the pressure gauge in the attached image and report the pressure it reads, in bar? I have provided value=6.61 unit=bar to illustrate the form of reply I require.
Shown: value=5.9 unit=bar
